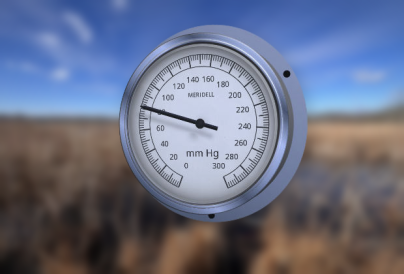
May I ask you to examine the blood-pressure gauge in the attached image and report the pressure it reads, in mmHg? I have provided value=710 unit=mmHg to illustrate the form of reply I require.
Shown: value=80 unit=mmHg
